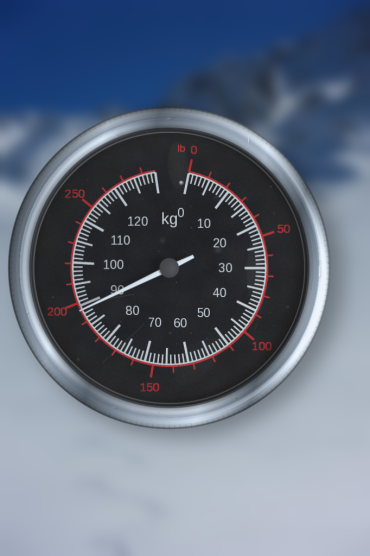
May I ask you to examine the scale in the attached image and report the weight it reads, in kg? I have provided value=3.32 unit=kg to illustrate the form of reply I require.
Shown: value=89 unit=kg
